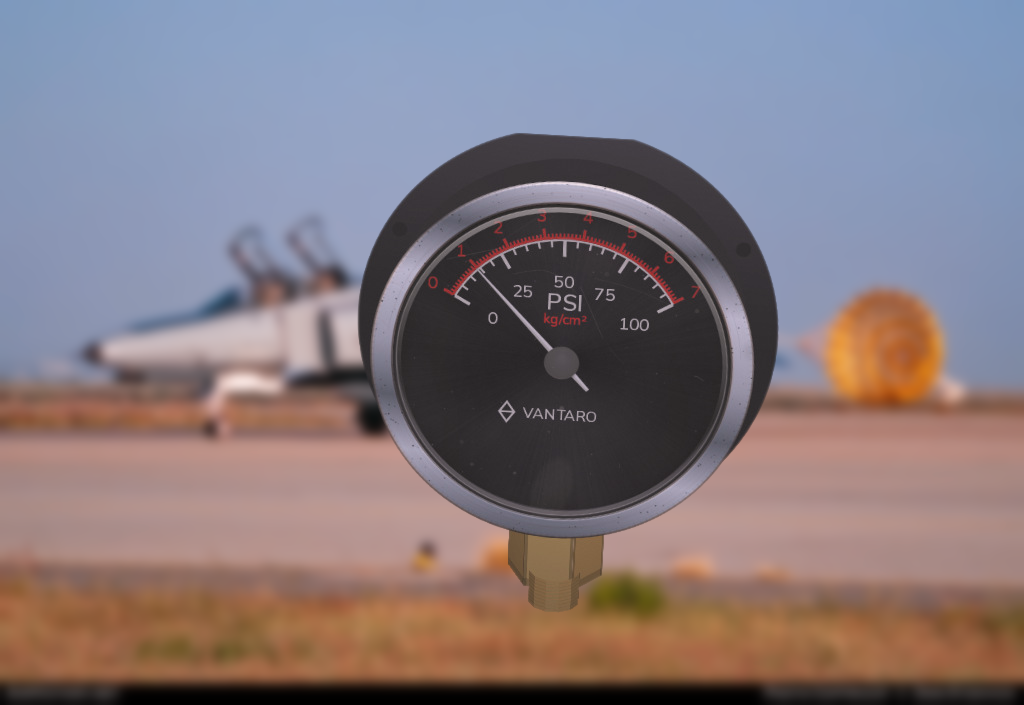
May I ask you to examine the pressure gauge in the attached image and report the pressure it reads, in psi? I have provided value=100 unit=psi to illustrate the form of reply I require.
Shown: value=15 unit=psi
